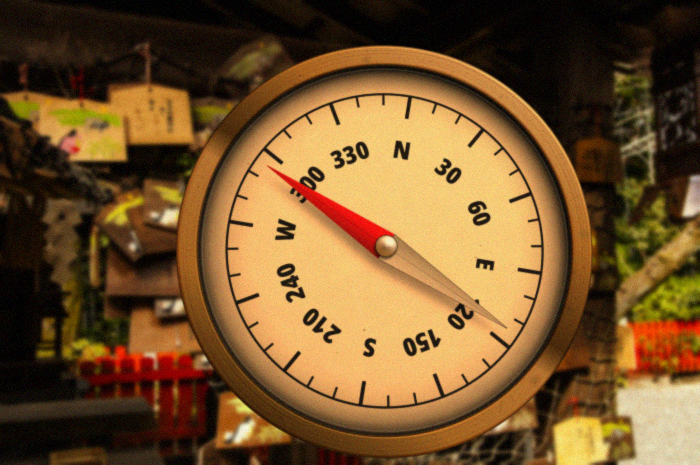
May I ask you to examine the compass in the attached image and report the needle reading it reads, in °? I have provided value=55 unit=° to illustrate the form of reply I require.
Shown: value=295 unit=°
